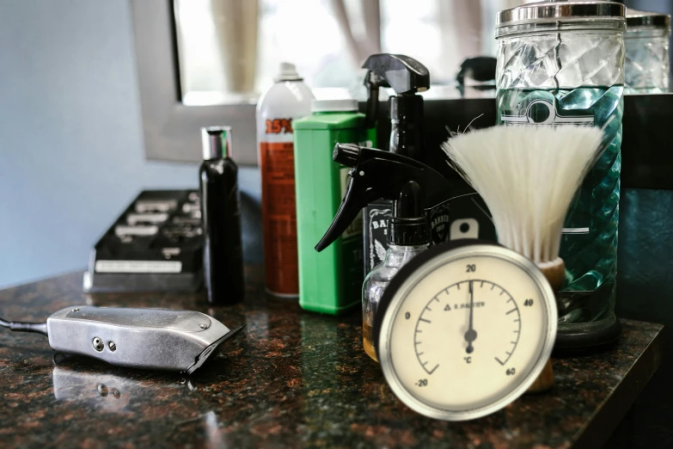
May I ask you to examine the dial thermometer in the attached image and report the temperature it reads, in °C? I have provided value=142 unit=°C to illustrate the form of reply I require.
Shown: value=20 unit=°C
